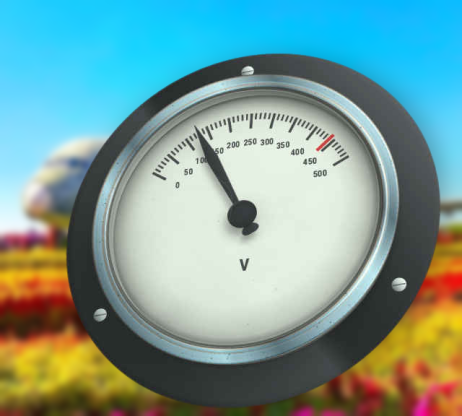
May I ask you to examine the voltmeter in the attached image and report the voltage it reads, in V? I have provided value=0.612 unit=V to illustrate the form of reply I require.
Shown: value=130 unit=V
